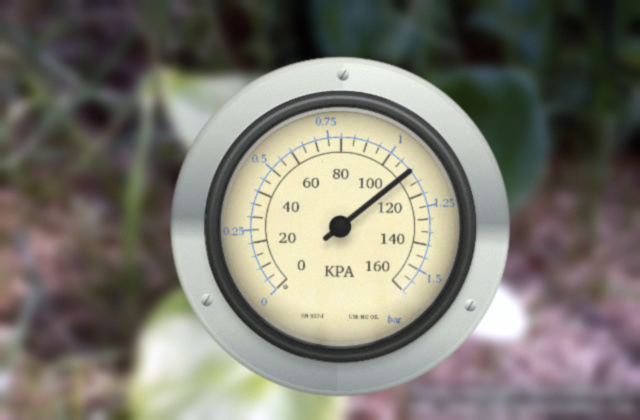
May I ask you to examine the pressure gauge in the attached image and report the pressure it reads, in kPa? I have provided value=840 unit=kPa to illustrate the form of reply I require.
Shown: value=110 unit=kPa
